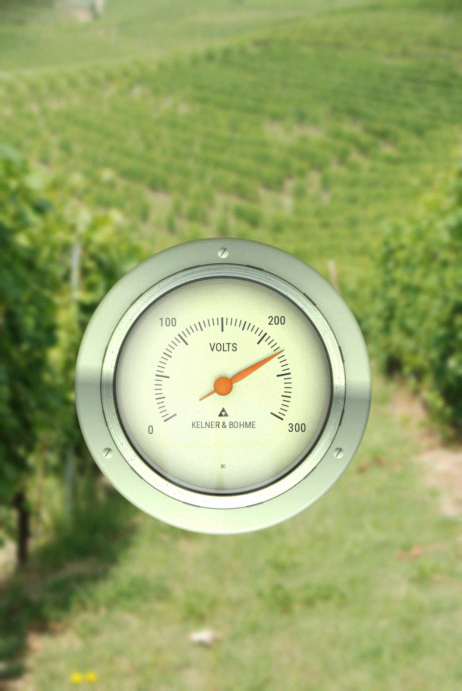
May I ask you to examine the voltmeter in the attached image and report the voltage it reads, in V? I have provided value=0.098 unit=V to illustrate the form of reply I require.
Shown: value=225 unit=V
